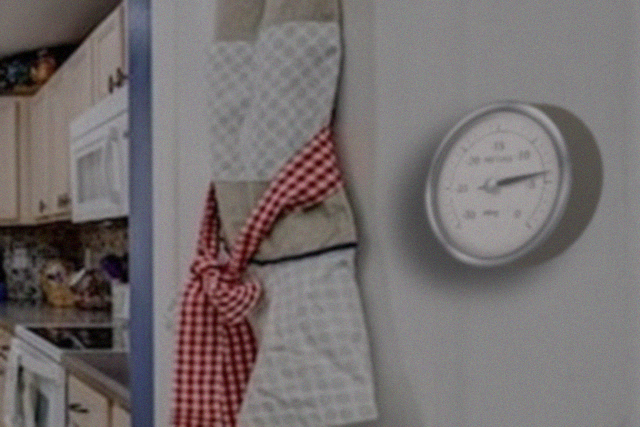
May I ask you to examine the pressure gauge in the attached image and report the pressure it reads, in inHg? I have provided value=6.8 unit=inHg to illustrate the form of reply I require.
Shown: value=-6 unit=inHg
